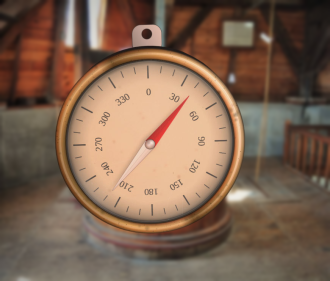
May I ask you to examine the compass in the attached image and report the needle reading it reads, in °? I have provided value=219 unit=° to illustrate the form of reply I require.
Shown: value=40 unit=°
